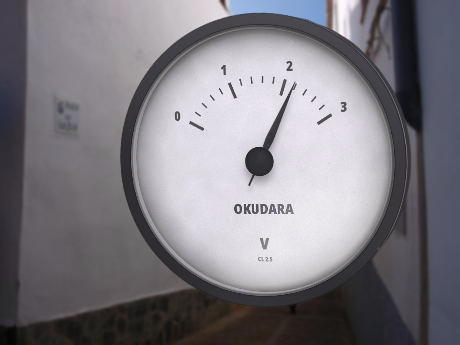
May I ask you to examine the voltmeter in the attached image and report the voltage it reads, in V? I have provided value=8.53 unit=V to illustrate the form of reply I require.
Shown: value=2.2 unit=V
